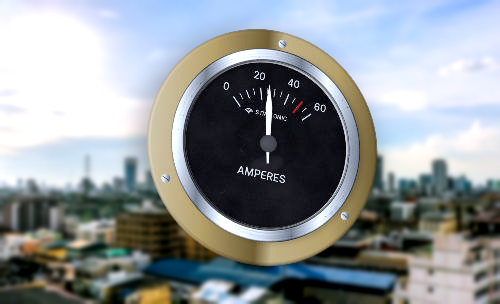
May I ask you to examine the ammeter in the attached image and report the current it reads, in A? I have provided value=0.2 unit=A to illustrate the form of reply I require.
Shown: value=25 unit=A
